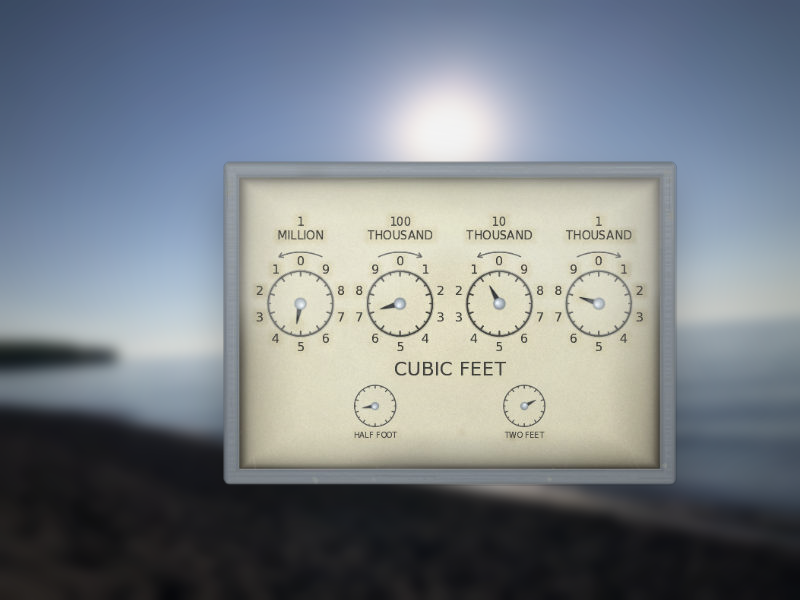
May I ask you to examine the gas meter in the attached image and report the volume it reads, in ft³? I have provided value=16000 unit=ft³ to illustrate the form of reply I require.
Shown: value=470800 unit=ft³
